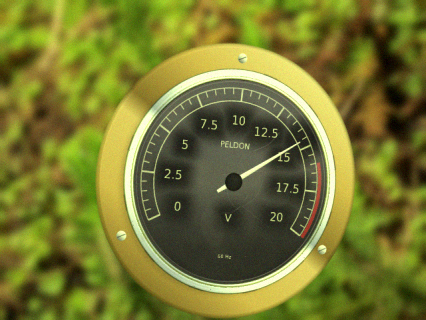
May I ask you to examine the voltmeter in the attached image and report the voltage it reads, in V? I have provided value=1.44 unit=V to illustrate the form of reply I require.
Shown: value=14.5 unit=V
